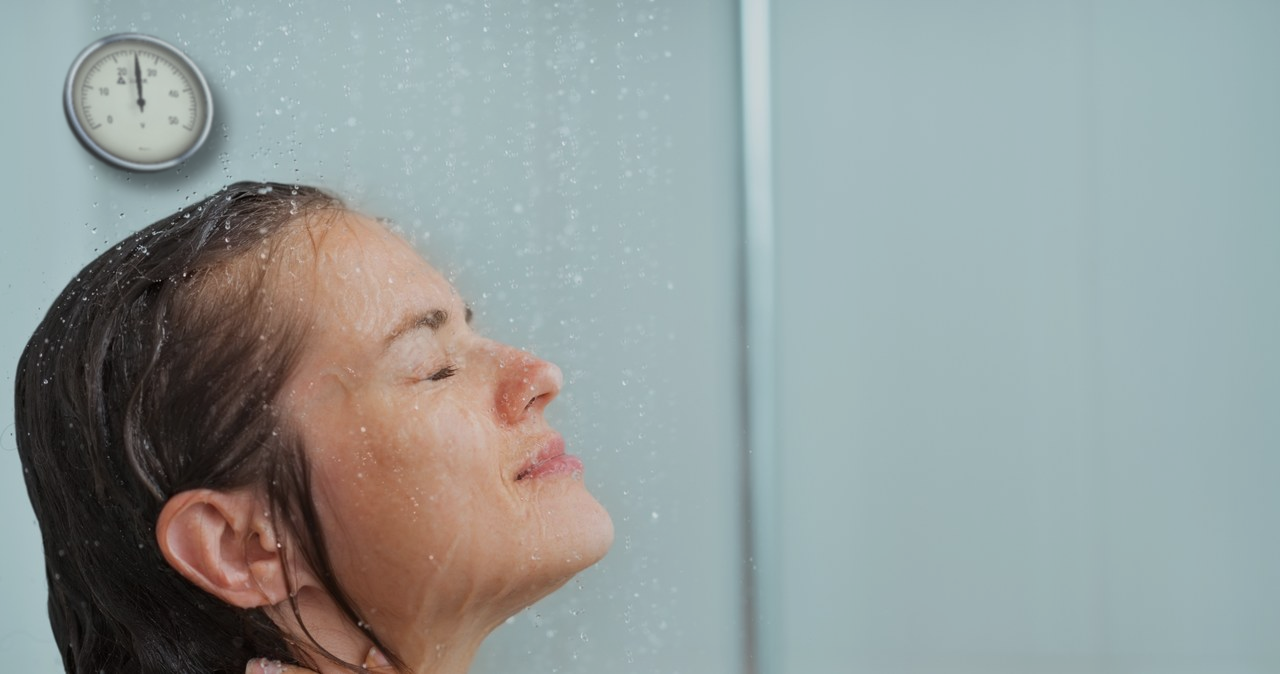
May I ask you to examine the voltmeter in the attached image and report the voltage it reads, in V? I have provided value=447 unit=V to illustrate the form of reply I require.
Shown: value=25 unit=V
